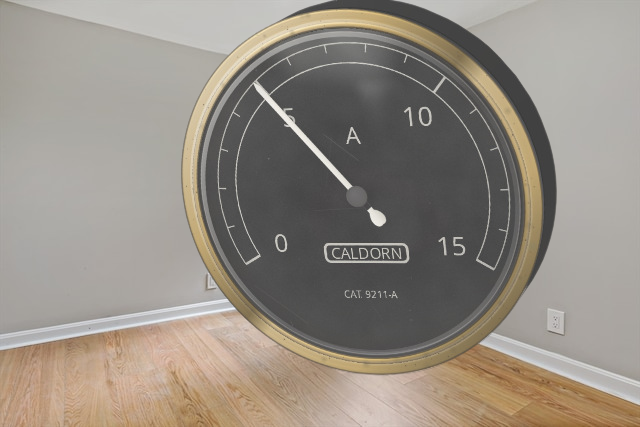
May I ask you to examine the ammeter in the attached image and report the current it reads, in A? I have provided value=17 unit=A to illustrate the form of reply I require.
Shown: value=5 unit=A
